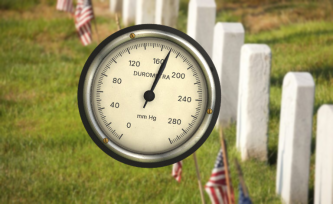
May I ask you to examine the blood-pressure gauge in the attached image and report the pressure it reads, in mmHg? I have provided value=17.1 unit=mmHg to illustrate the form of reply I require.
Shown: value=170 unit=mmHg
